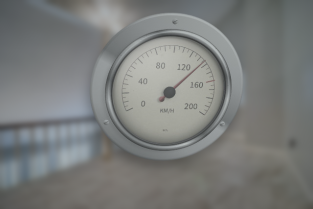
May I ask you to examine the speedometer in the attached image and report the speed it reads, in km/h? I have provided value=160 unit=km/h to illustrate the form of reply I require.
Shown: value=135 unit=km/h
